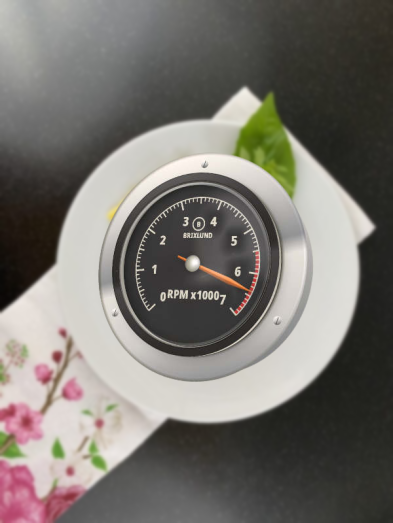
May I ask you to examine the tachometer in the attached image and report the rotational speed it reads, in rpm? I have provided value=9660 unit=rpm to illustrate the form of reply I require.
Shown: value=6400 unit=rpm
